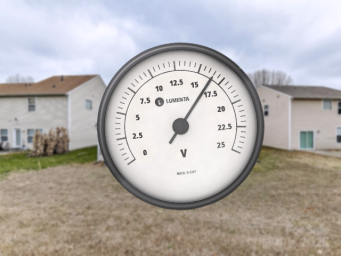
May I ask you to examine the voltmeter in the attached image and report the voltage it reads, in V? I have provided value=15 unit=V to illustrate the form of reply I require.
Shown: value=16.5 unit=V
